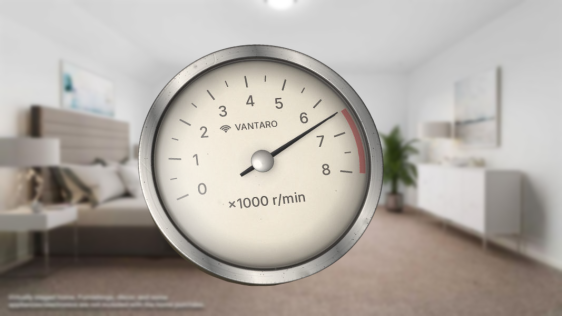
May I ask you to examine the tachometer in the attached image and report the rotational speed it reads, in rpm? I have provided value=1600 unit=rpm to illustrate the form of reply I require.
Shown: value=6500 unit=rpm
